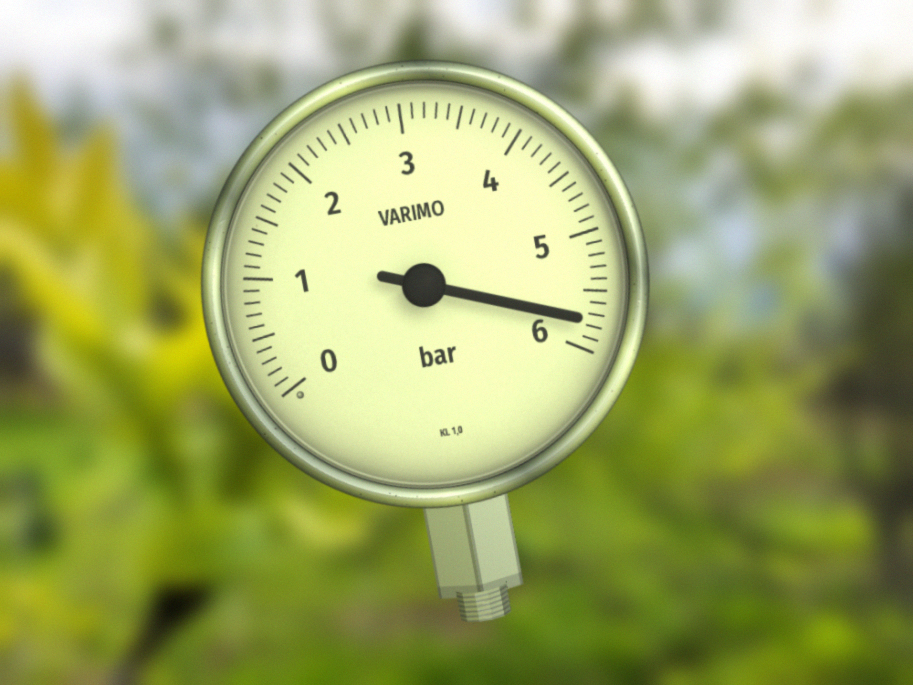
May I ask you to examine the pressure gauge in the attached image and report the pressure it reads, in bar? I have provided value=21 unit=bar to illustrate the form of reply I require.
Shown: value=5.75 unit=bar
